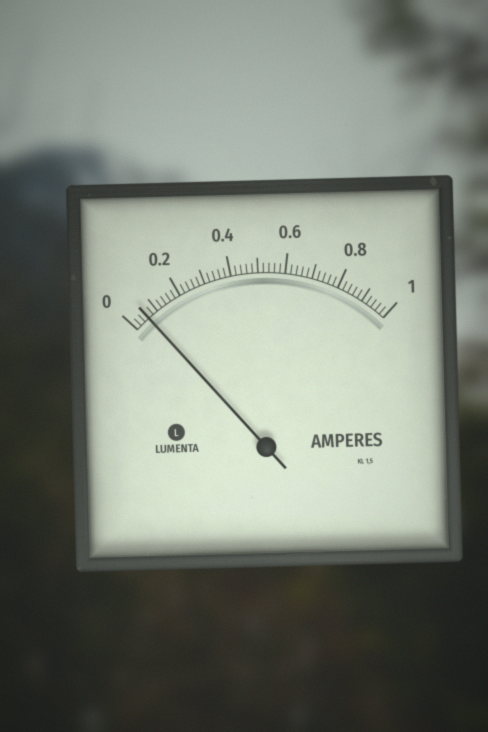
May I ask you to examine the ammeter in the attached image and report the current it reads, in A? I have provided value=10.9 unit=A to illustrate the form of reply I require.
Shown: value=0.06 unit=A
